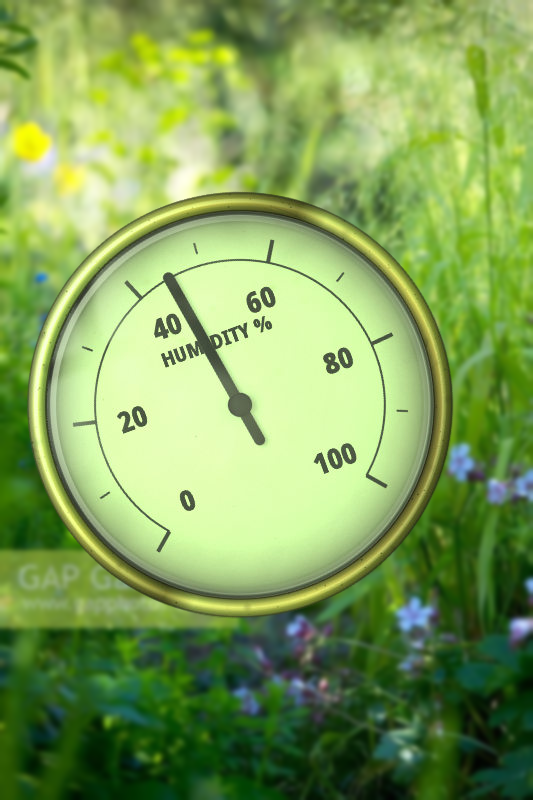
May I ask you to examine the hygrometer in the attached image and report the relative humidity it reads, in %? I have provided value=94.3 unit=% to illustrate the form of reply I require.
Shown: value=45 unit=%
